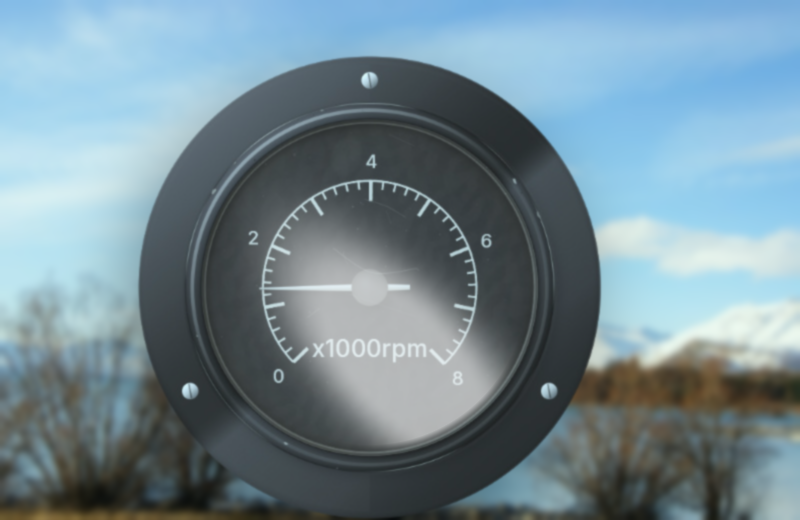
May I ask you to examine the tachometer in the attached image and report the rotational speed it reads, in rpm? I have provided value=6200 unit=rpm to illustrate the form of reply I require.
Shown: value=1300 unit=rpm
